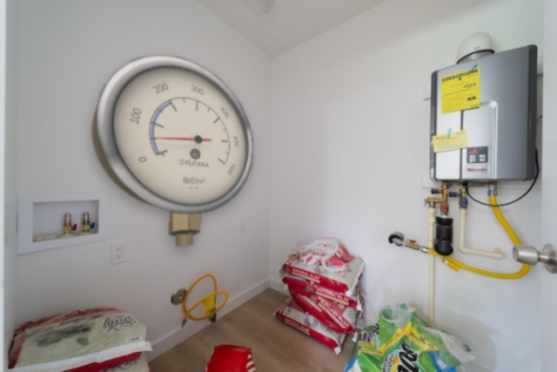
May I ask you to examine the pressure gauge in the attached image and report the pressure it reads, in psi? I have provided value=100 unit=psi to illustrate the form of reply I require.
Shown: value=50 unit=psi
